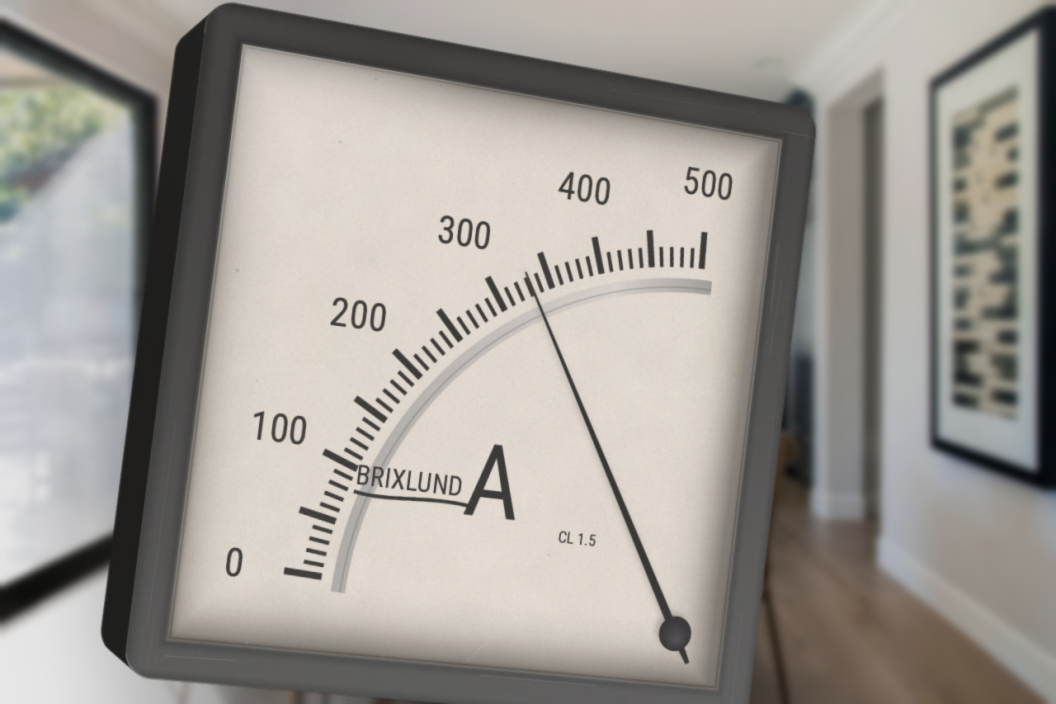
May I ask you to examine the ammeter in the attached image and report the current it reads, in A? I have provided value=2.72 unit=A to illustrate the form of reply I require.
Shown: value=330 unit=A
